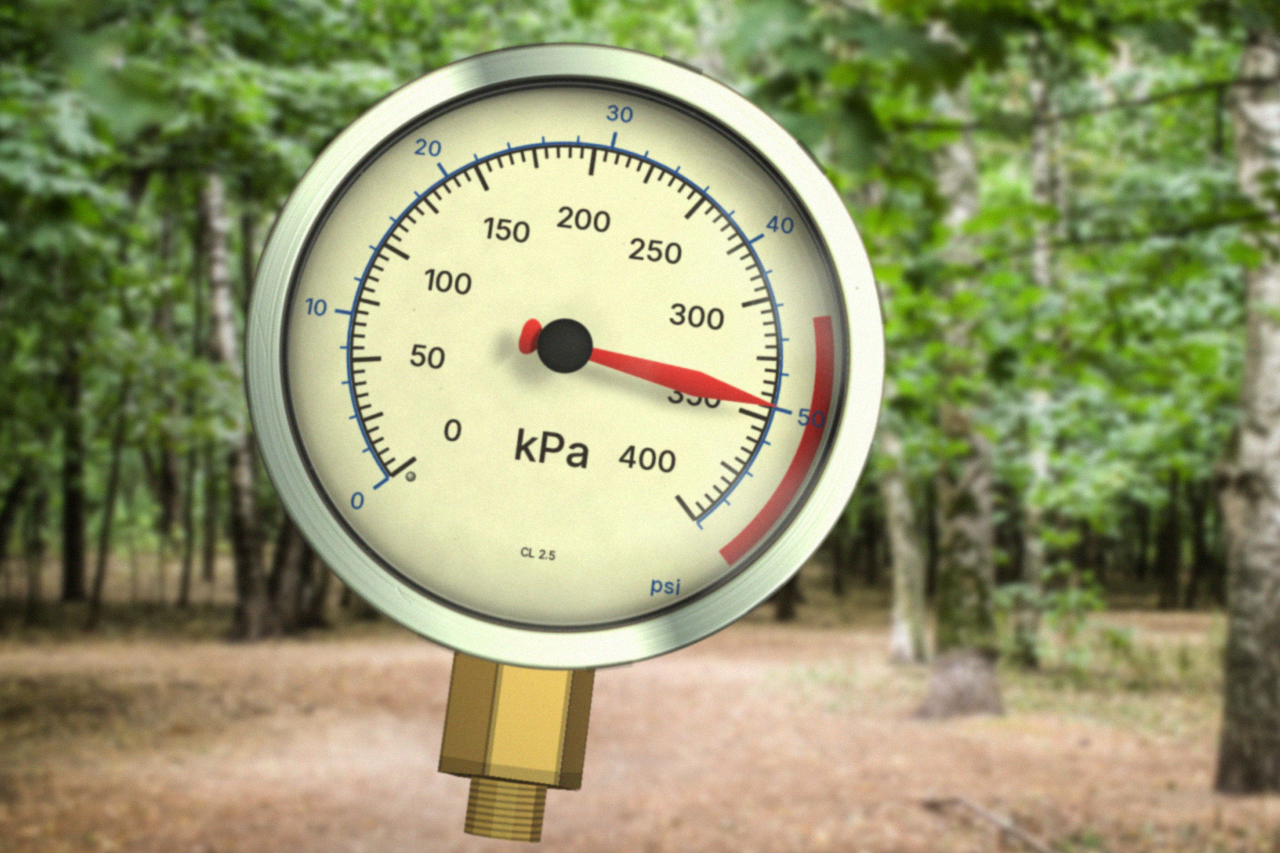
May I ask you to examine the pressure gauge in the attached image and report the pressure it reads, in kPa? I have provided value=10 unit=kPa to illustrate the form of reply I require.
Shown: value=345 unit=kPa
